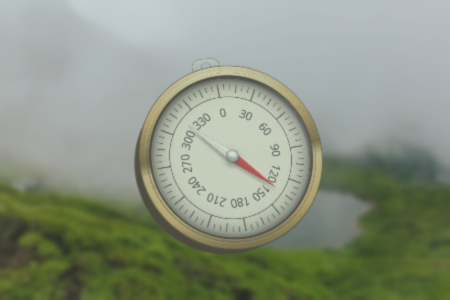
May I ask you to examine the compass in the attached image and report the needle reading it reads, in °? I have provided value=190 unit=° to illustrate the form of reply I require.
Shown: value=135 unit=°
